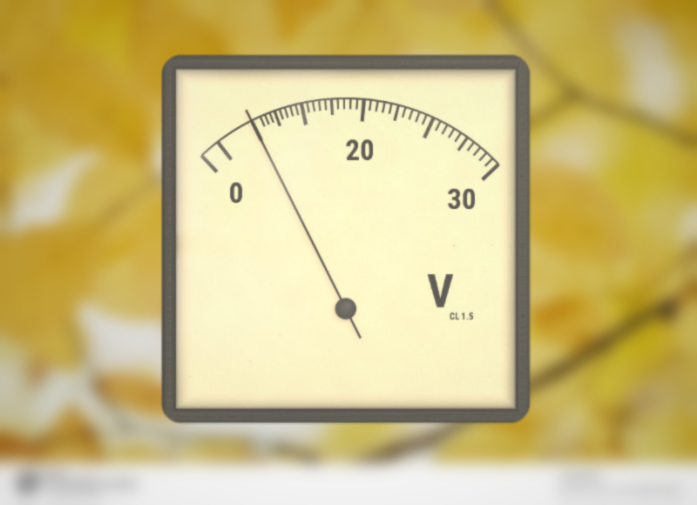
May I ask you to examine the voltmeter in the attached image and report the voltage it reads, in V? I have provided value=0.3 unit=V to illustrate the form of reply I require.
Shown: value=10 unit=V
